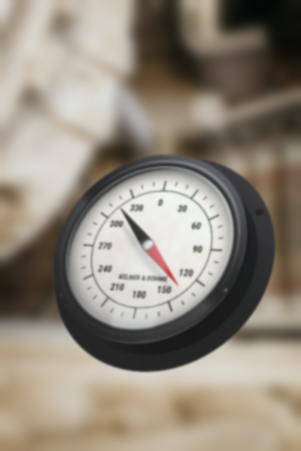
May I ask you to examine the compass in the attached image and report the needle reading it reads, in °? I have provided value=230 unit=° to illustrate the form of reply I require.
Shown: value=135 unit=°
